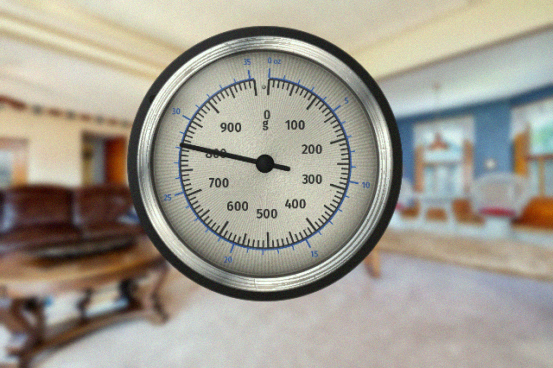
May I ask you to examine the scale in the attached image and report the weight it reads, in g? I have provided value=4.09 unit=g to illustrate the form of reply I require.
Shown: value=800 unit=g
